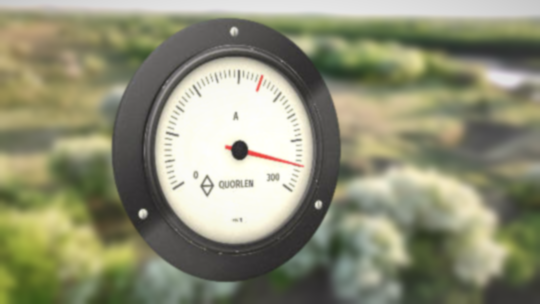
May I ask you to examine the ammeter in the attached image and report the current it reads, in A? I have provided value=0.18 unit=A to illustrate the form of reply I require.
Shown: value=275 unit=A
